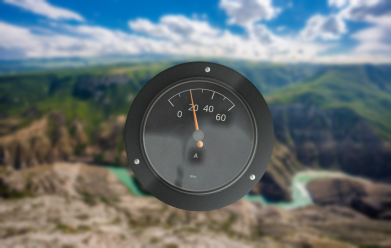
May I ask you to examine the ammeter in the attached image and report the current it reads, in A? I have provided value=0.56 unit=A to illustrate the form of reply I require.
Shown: value=20 unit=A
